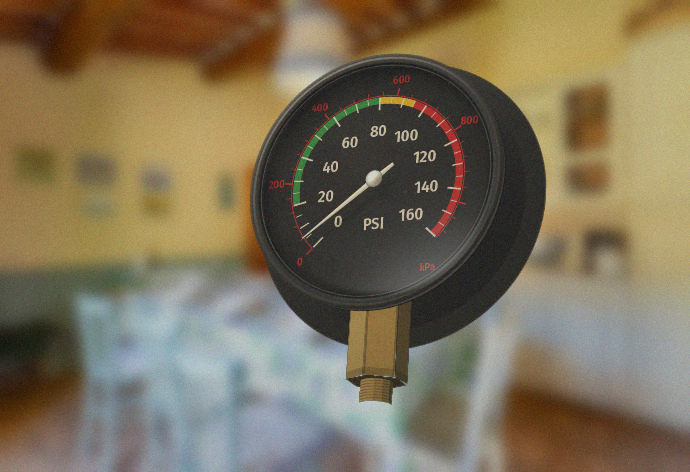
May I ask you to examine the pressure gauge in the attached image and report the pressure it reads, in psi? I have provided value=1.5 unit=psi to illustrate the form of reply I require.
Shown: value=5 unit=psi
